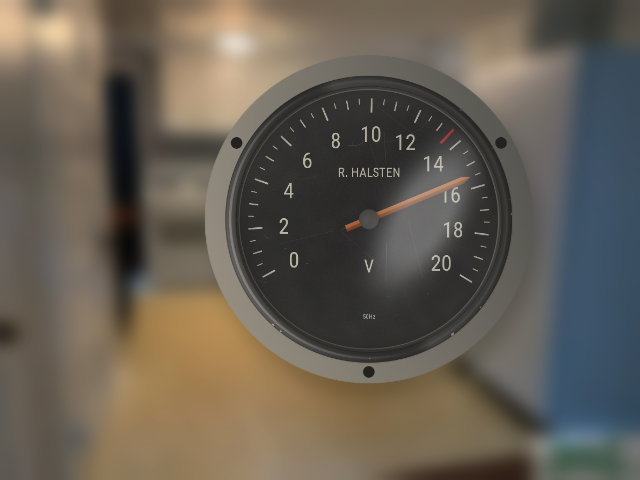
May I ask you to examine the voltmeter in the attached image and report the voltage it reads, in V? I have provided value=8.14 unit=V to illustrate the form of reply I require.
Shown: value=15.5 unit=V
